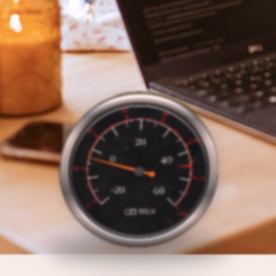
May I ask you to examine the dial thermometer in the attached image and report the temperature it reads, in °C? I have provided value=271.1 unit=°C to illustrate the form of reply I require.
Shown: value=-2.5 unit=°C
